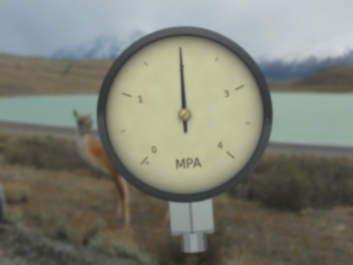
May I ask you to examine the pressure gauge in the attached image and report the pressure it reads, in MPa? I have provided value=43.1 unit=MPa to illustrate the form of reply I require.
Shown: value=2 unit=MPa
